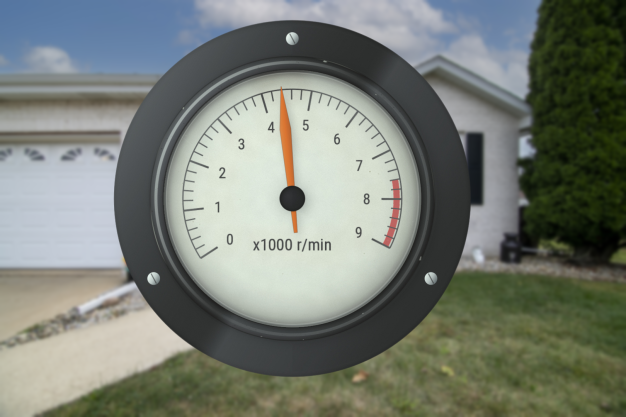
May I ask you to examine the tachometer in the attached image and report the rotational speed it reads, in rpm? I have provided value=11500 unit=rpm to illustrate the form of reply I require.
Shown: value=4400 unit=rpm
